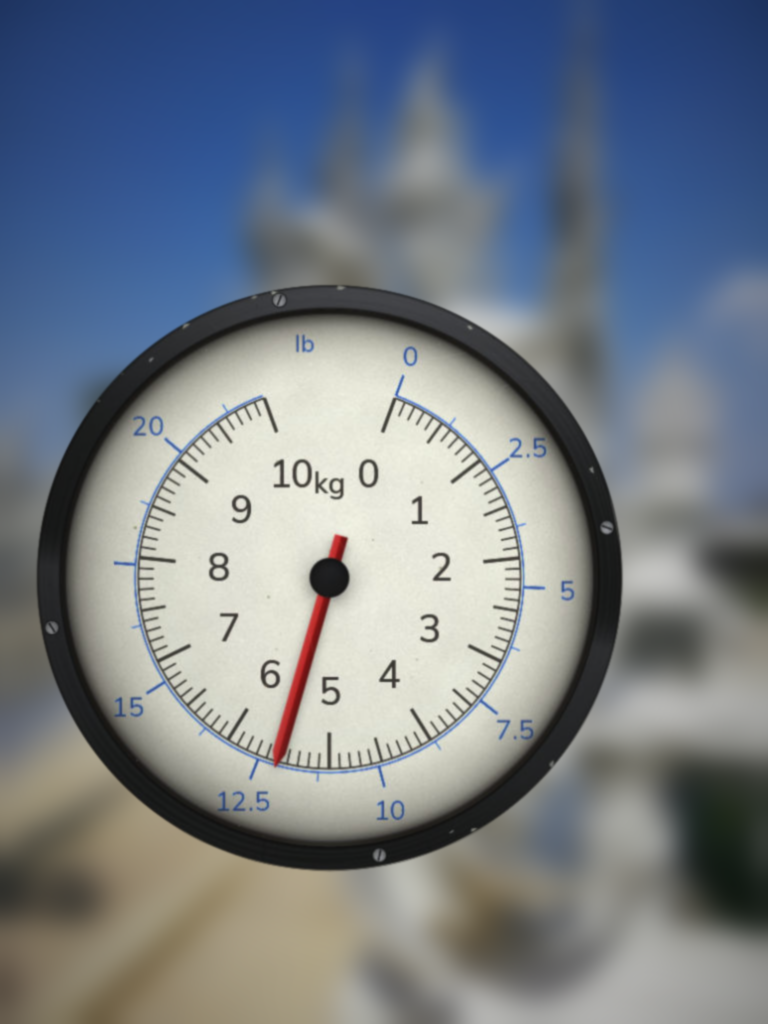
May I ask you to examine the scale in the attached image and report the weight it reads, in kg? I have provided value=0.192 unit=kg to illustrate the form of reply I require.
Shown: value=5.5 unit=kg
